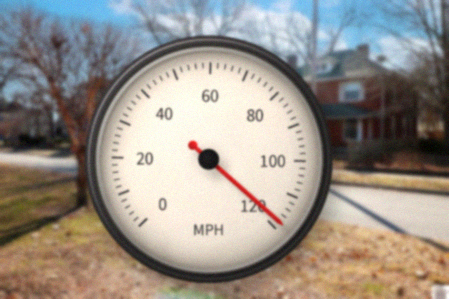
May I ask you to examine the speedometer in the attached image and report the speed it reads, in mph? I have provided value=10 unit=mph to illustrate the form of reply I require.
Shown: value=118 unit=mph
